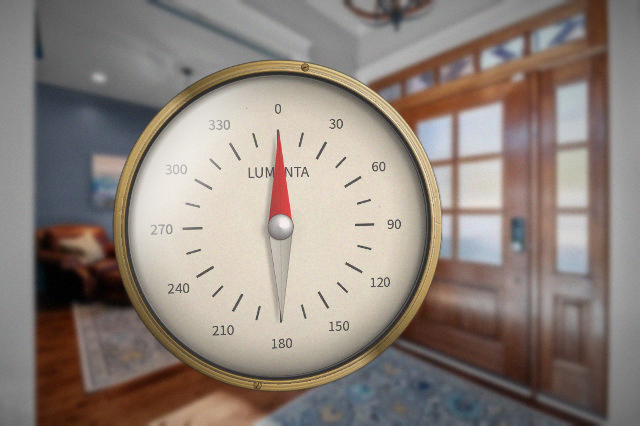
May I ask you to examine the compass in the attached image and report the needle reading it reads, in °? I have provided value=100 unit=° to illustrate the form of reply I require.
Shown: value=0 unit=°
